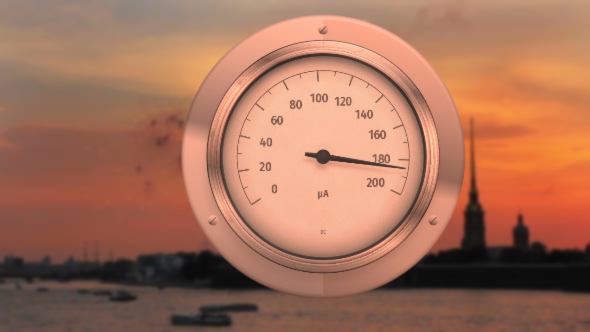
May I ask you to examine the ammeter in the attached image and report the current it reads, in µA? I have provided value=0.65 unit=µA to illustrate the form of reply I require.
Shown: value=185 unit=µA
